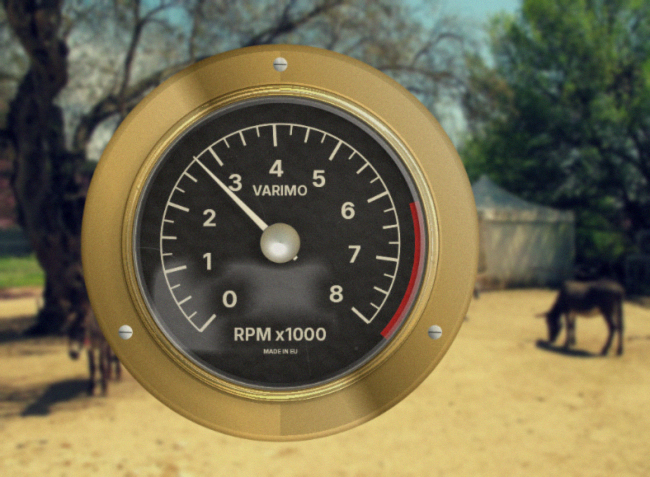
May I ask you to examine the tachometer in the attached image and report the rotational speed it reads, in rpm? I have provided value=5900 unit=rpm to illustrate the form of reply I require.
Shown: value=2750 unit=rpm
